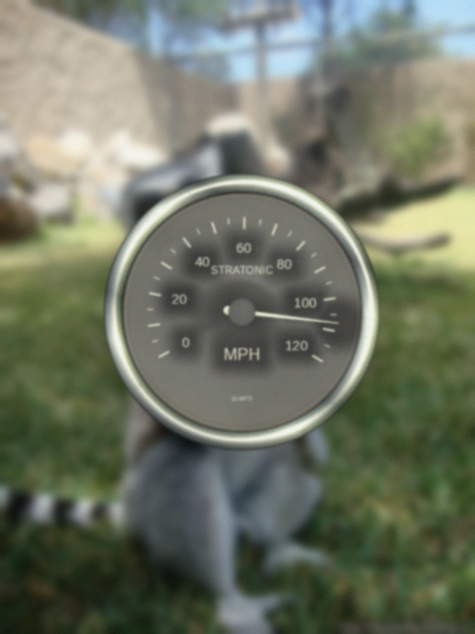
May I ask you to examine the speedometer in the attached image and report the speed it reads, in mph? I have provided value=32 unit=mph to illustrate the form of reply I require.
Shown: value=107.5 unit=mph
